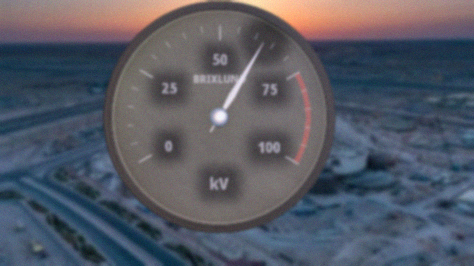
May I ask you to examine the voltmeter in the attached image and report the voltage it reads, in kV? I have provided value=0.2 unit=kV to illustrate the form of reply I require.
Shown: value=62.5 unit=kV
